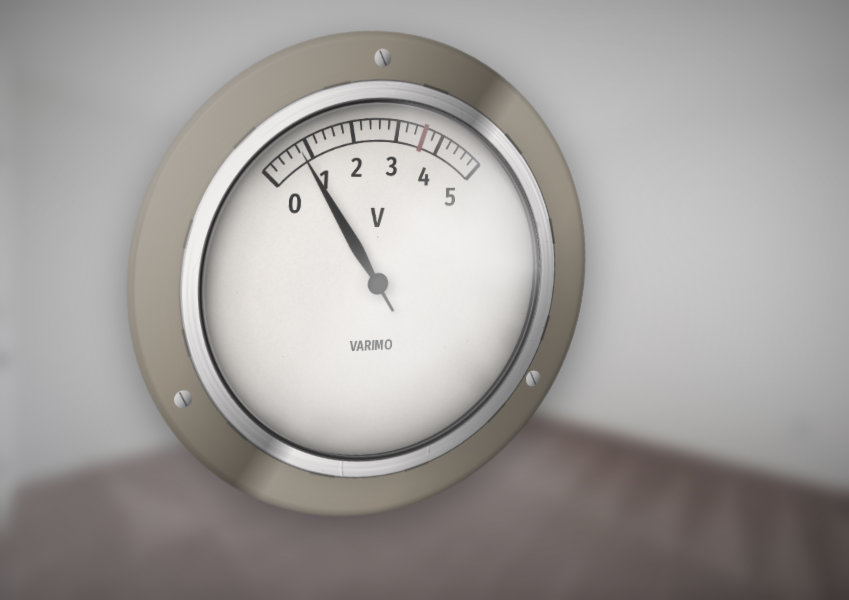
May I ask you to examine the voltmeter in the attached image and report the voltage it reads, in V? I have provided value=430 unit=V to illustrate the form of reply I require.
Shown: value=0.8 unit=V
